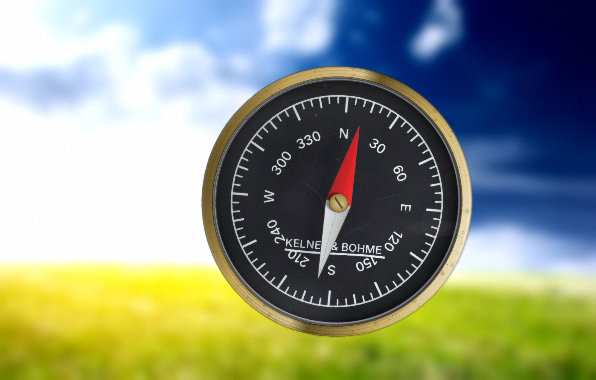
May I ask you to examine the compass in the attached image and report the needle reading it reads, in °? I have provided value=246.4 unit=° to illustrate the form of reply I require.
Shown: value=10 unit=°
